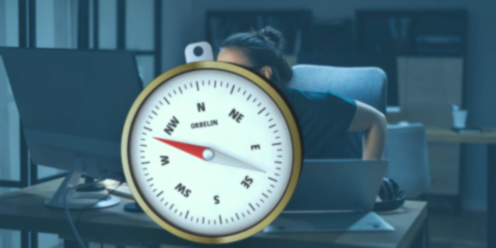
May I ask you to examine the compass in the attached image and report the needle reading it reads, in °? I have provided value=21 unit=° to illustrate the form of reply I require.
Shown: value=295 unit=°
